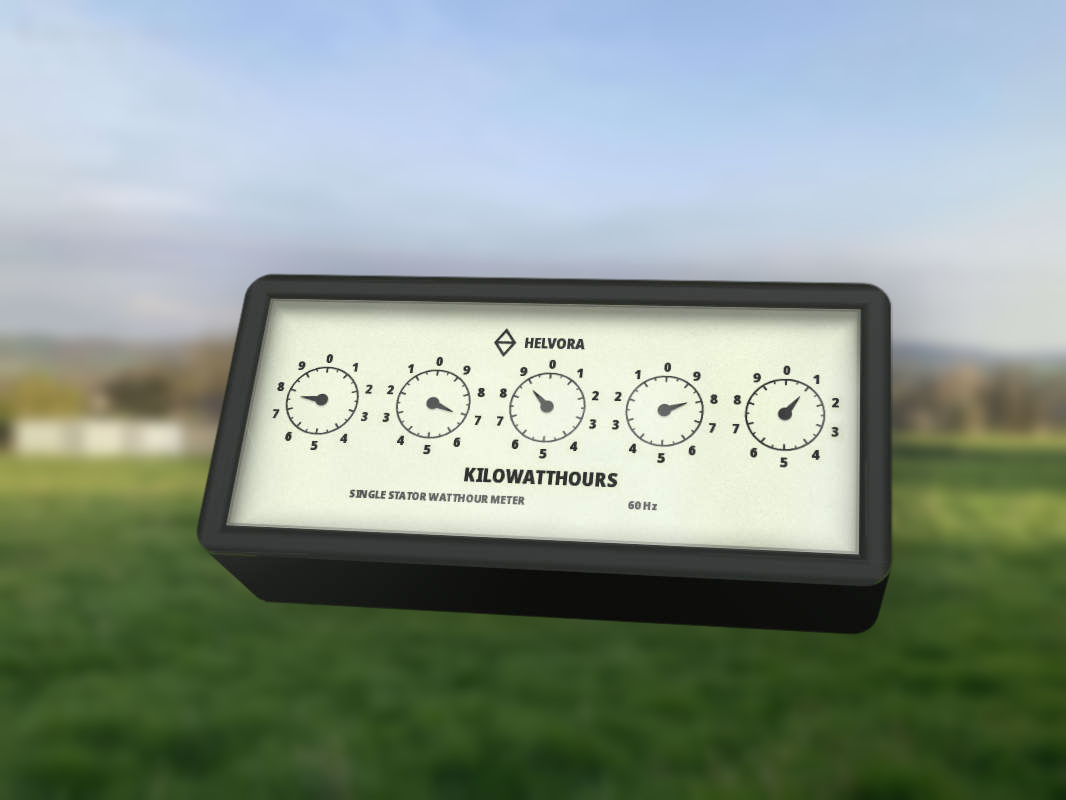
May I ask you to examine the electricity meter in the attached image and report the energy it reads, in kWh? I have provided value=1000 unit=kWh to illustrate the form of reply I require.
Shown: value=76881 unit=kWh
